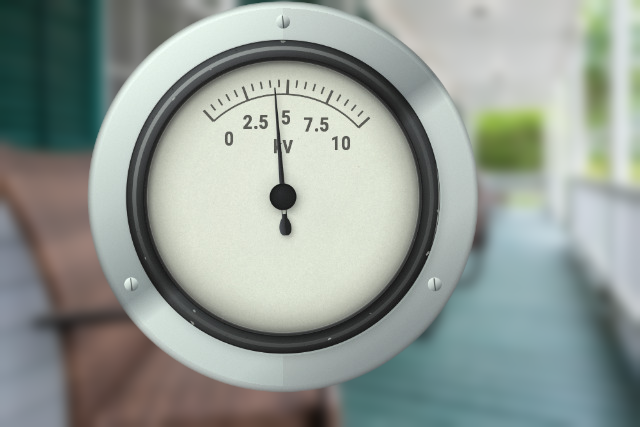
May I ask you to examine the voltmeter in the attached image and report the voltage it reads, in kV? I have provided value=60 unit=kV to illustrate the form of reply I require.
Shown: value=4.25 unit=kV
